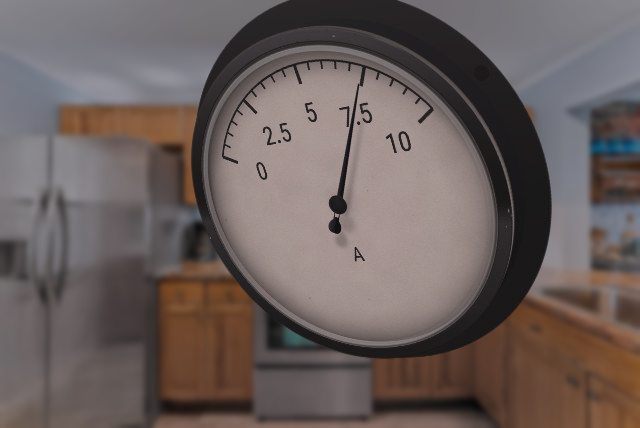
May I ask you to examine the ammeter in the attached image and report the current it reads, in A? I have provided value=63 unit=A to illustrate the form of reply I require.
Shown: value=7.5 unit=A
